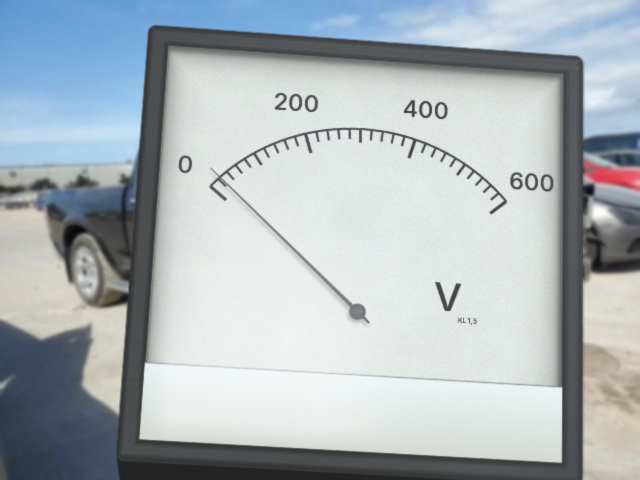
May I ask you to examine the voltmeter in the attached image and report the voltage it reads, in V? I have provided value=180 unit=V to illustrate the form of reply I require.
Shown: value=20 unit=V
